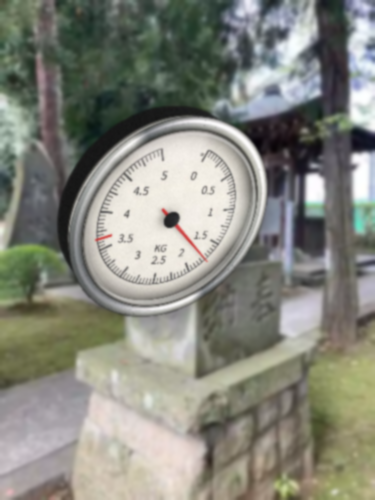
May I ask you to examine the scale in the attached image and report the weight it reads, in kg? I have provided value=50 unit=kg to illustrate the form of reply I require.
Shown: value=1.75 unit=kg
